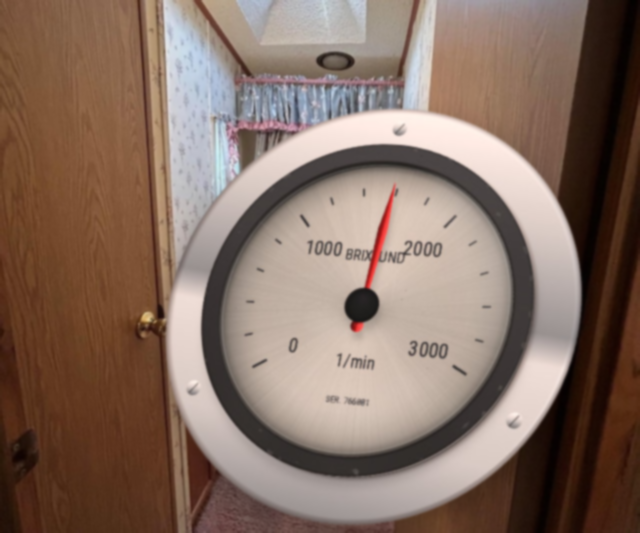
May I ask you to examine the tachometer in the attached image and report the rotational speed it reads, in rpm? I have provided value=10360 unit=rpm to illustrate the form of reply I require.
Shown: value=1600 unit=rpm
